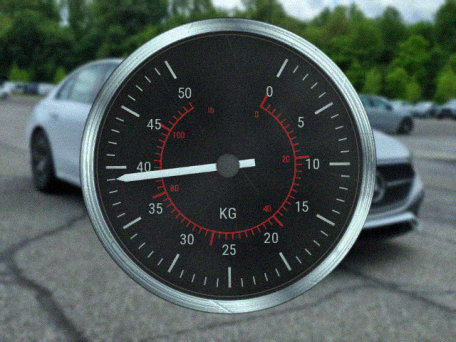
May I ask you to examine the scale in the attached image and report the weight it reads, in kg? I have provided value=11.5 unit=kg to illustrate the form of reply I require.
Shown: value=39 unit=kg
